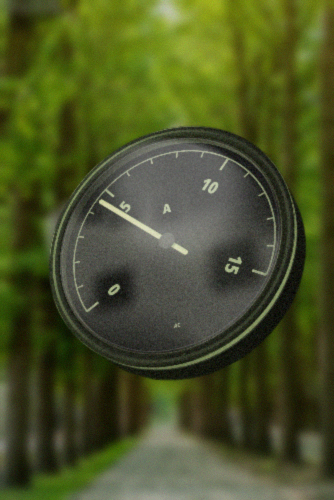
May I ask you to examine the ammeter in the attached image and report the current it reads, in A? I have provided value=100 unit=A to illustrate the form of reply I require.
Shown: value=4.5 unit=A
